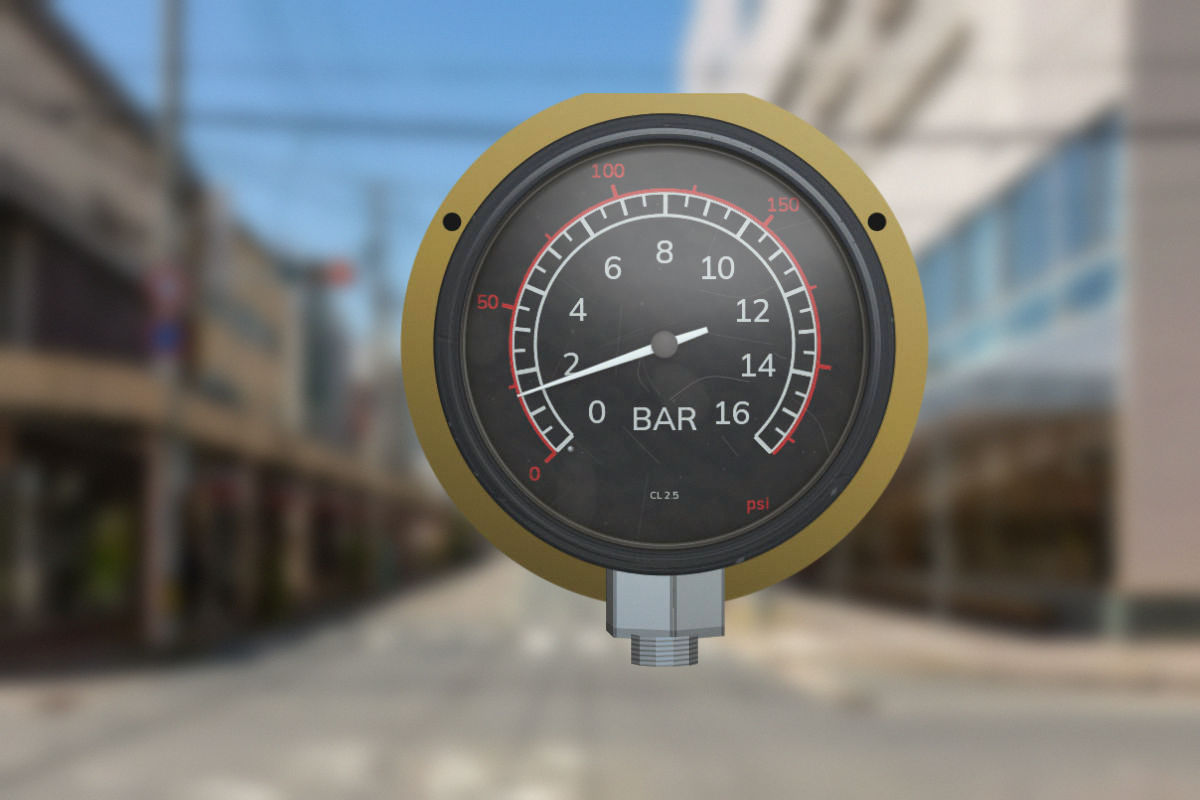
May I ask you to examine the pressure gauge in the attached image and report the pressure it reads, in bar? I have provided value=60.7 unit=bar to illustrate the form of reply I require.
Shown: value=1.5 unit=bar
